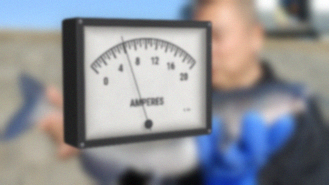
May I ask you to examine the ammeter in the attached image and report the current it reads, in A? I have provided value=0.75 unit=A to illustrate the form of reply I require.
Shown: value=6 unit=A
